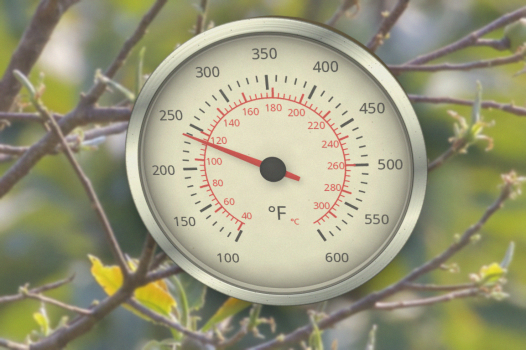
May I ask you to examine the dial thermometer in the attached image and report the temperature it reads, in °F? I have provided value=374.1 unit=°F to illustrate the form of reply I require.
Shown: value=240 unit=°F
